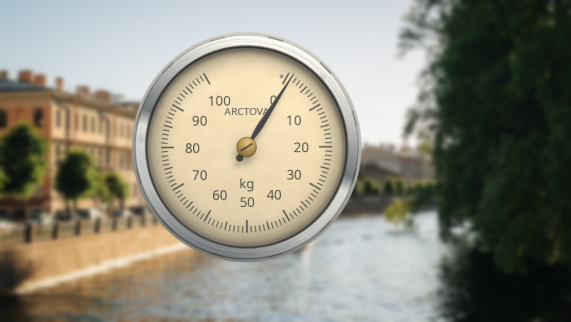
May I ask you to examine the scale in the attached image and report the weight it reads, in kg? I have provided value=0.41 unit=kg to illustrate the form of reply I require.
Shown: value=1 unit=kg
